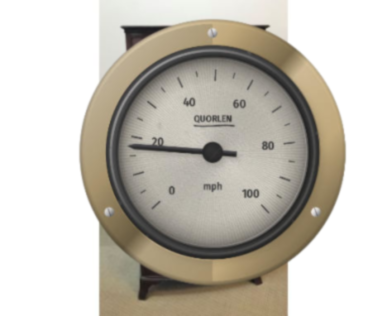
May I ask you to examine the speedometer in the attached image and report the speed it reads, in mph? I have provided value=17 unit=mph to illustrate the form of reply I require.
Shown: value=17.5 unit=mph
